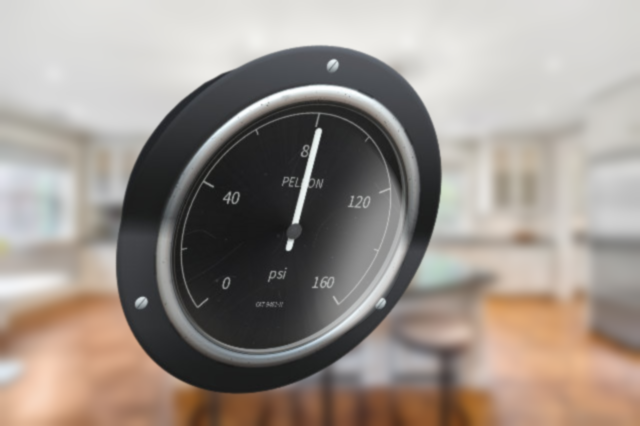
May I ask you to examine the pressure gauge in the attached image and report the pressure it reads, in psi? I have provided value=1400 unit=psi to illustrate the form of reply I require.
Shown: value=80 unit=psi
